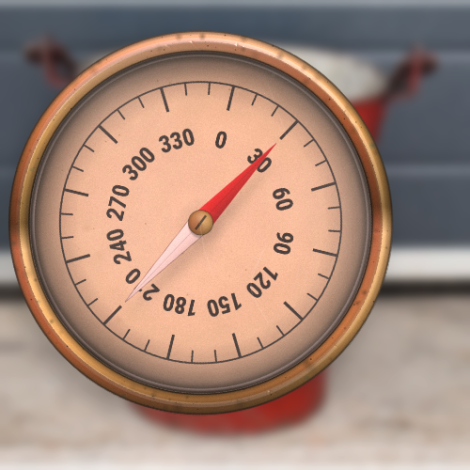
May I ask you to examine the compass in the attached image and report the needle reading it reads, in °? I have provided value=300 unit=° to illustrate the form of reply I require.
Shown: value=30 unit=°
